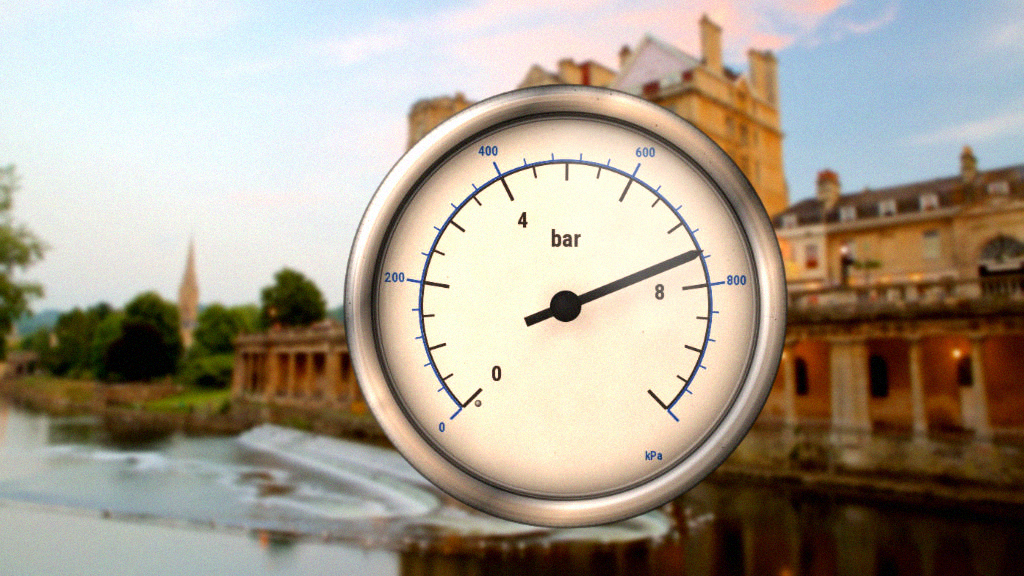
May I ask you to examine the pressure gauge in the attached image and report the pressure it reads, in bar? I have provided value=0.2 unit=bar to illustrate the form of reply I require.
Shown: value=7.5 unit=bar
